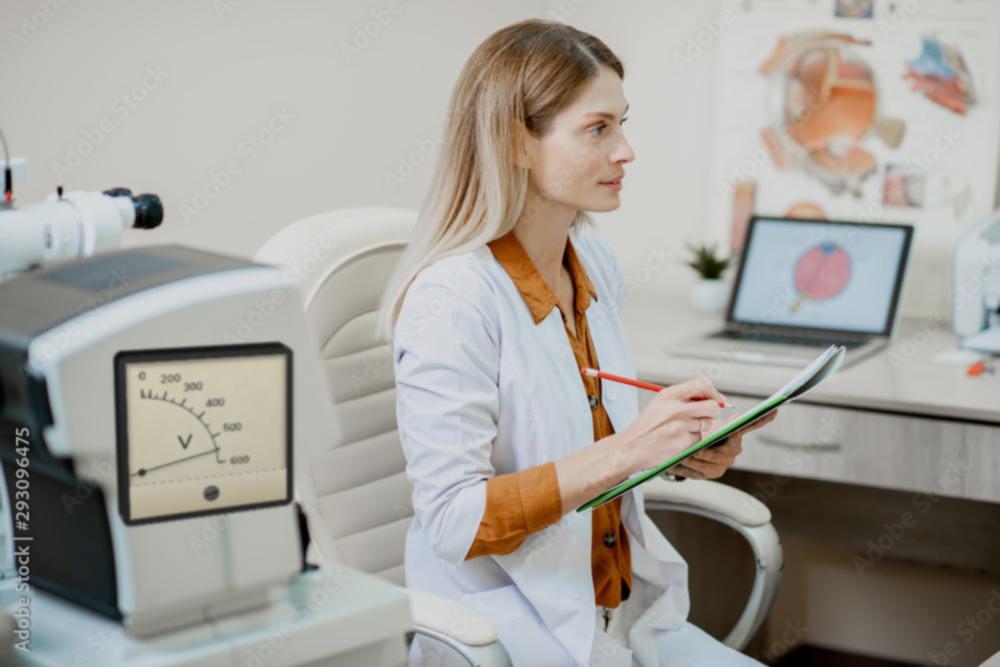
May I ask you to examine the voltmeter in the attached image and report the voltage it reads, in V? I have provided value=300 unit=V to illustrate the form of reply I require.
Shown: value=550 unit=V
